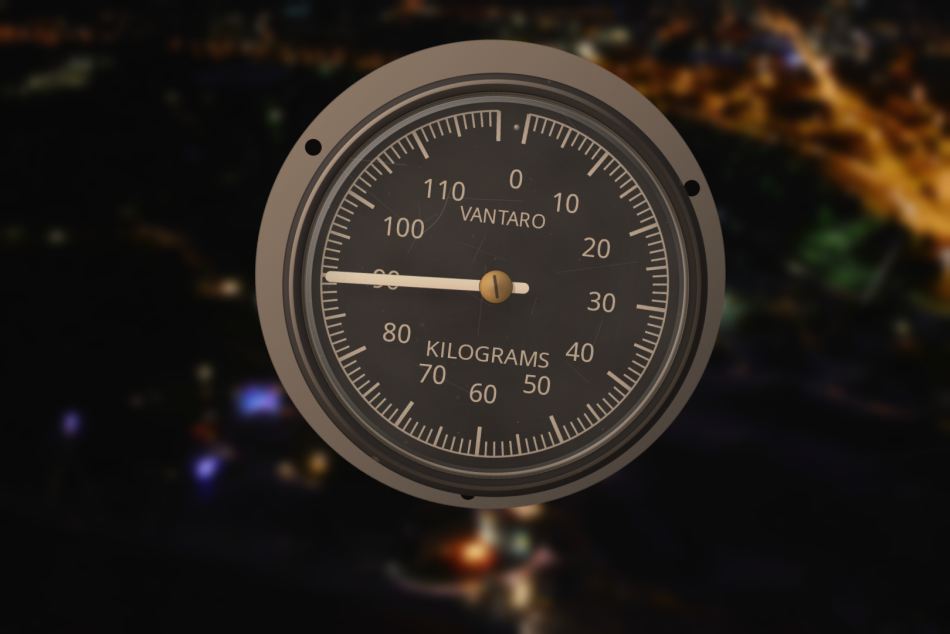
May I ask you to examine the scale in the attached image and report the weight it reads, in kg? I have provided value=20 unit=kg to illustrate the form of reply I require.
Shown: value=90 unit=kg
